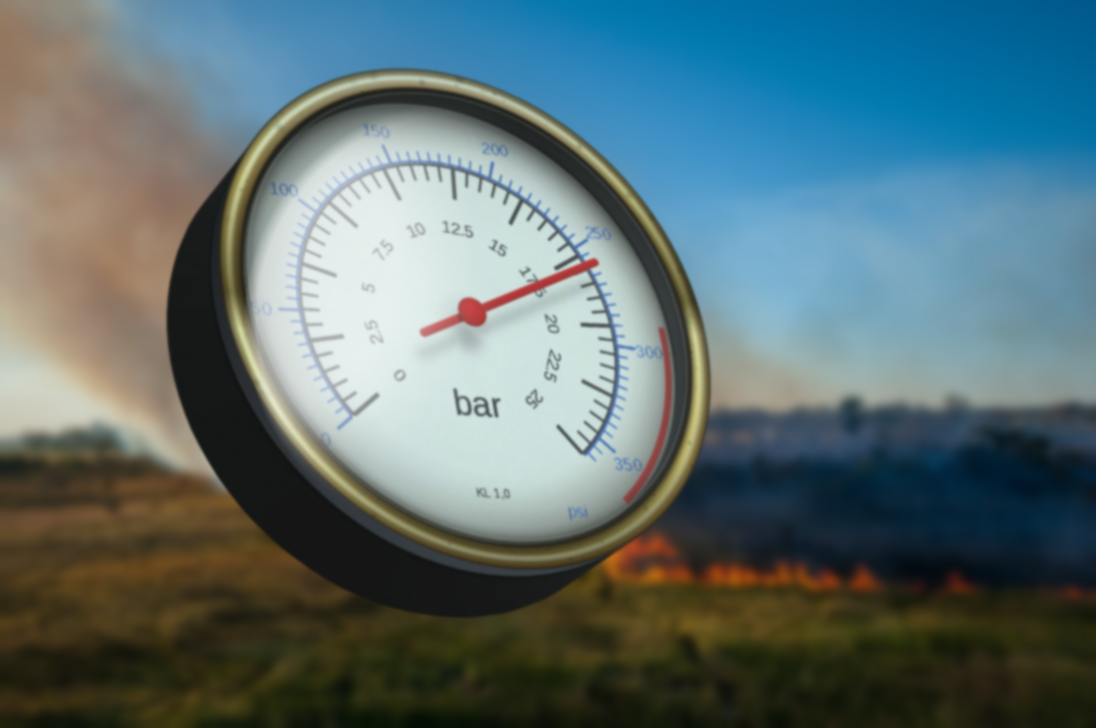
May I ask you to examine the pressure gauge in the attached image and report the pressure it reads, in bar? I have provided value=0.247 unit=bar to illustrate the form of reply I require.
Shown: value=18 unit=bar
